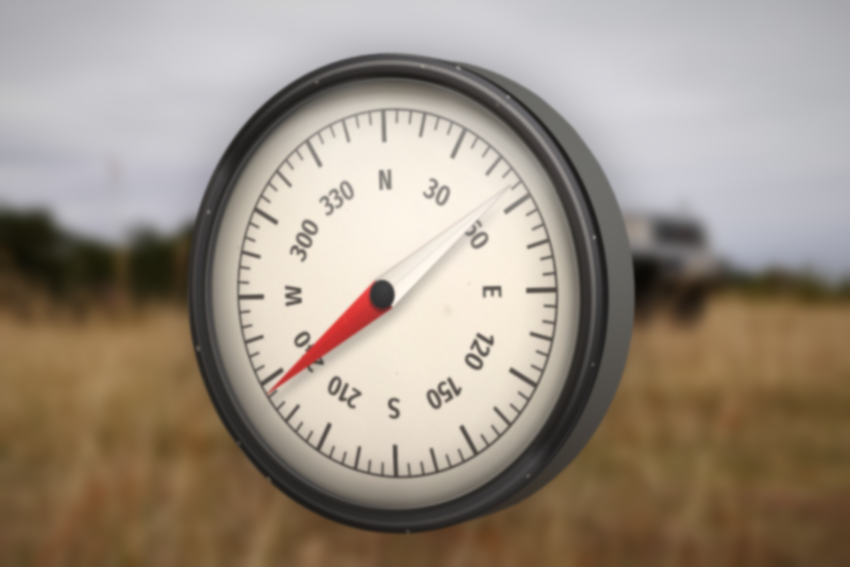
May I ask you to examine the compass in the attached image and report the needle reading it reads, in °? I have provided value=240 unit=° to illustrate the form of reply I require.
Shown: value=235 unit=°
